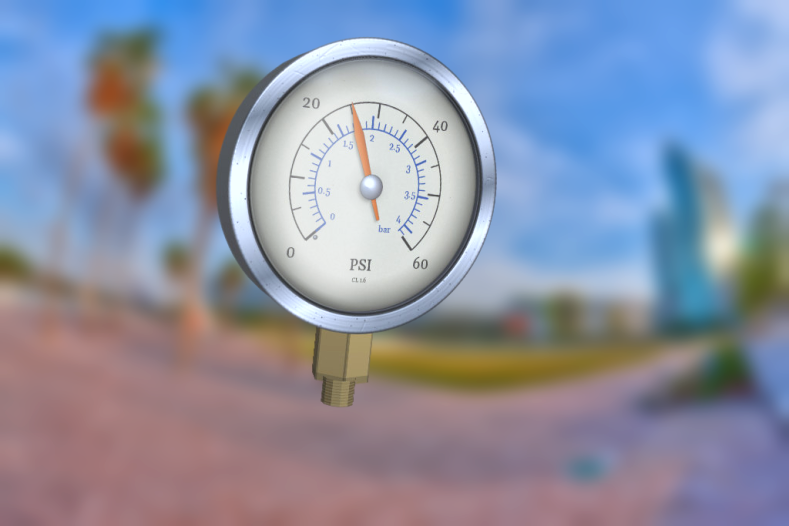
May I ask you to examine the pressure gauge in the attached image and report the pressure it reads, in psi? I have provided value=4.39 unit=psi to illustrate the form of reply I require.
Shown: value=25 unit=psi
